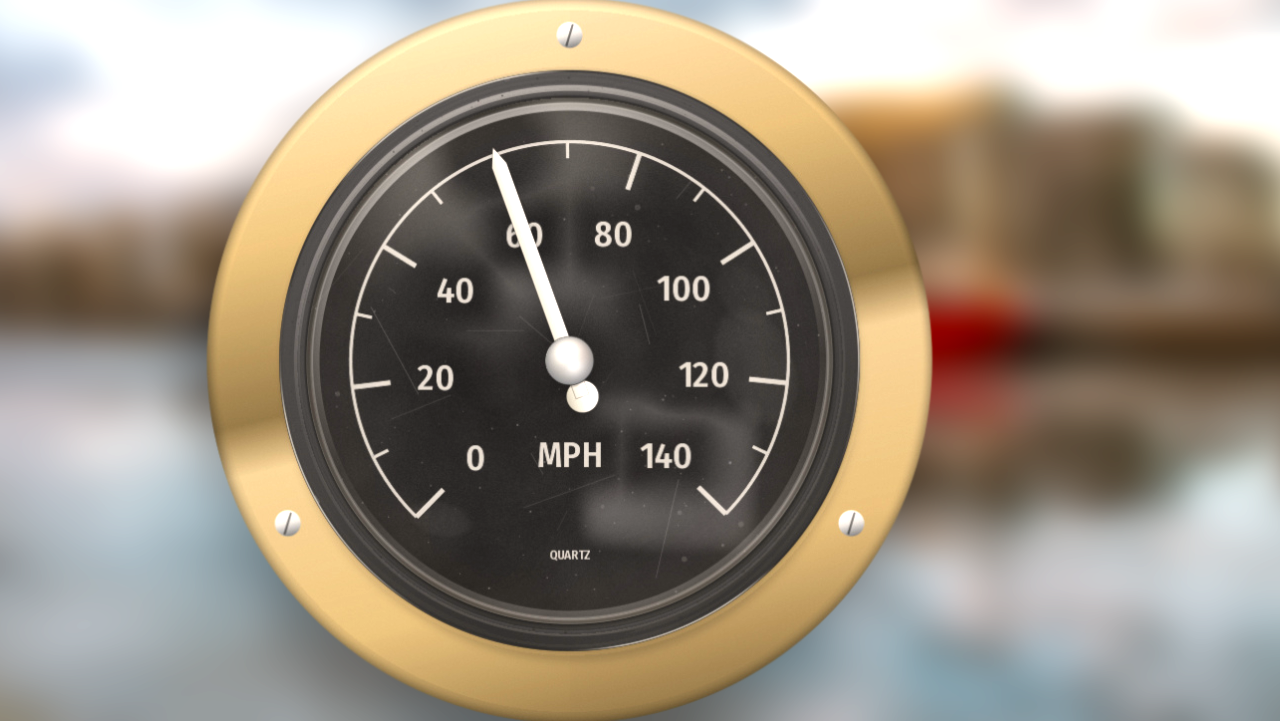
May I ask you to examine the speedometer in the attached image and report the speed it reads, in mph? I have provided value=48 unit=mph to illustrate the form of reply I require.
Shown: value=60 unit=mph
